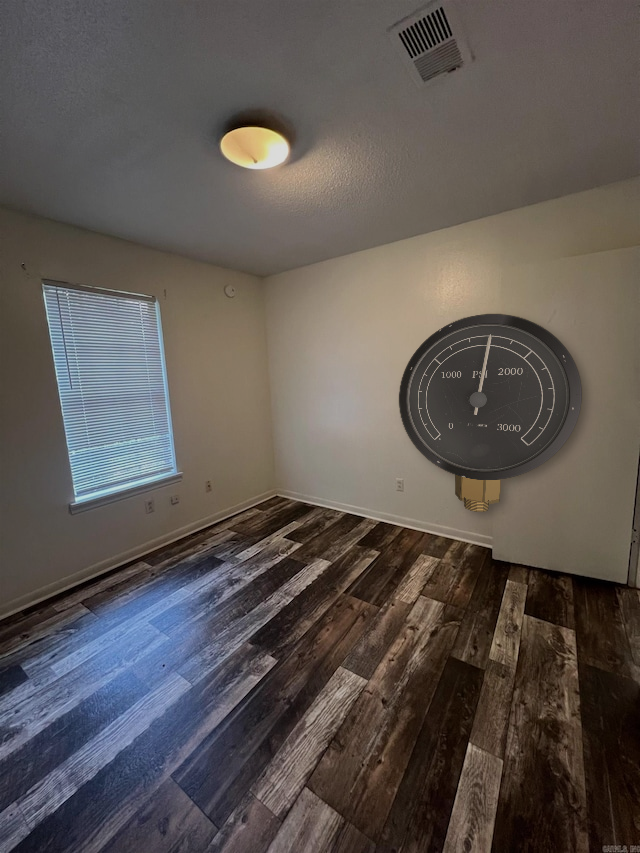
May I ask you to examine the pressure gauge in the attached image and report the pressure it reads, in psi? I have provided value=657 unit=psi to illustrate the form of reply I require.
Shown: value=1600 unit=psi
